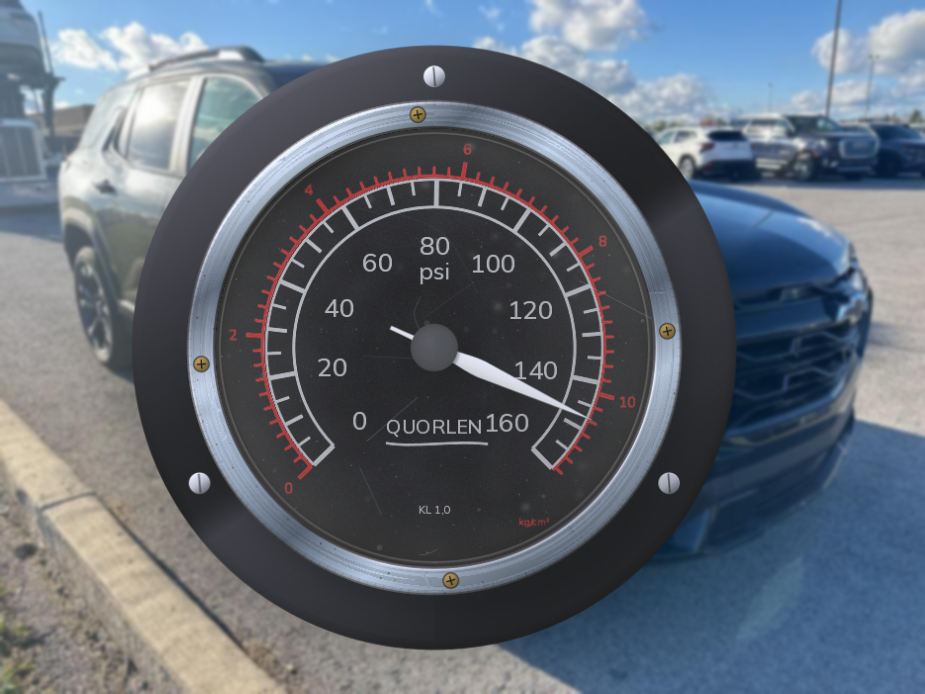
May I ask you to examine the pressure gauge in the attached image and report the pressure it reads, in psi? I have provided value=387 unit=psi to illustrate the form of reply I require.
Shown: value=147.5 unit=psi
